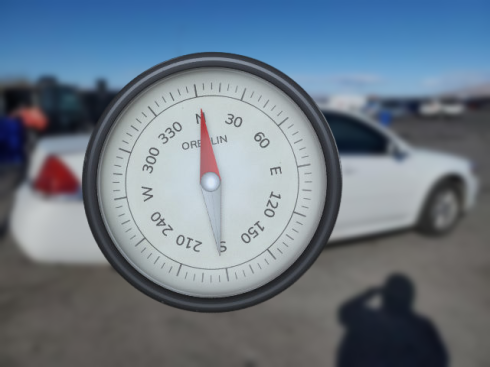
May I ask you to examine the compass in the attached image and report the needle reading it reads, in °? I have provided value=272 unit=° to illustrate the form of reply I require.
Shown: value=2.5 unit=°
